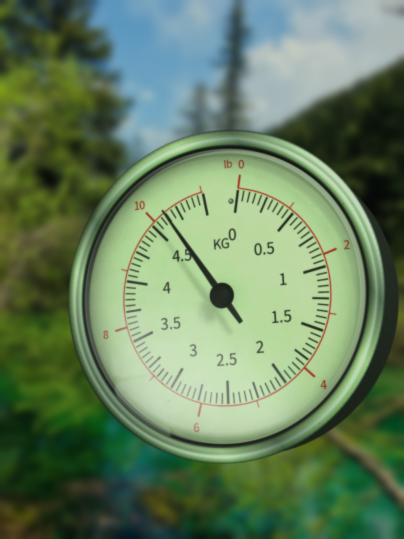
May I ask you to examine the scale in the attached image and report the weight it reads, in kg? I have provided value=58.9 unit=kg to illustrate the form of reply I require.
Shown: value=4.65 unit=kg
